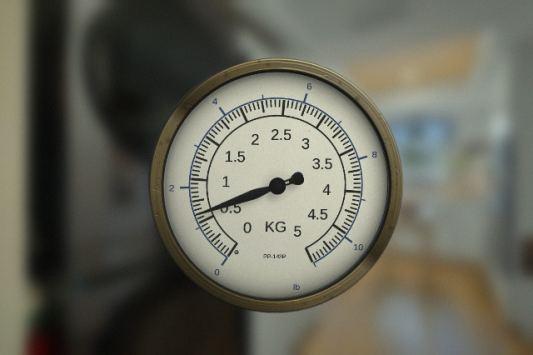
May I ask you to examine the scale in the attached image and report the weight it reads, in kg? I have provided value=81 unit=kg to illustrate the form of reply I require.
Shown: value=0.6 unit=kg
